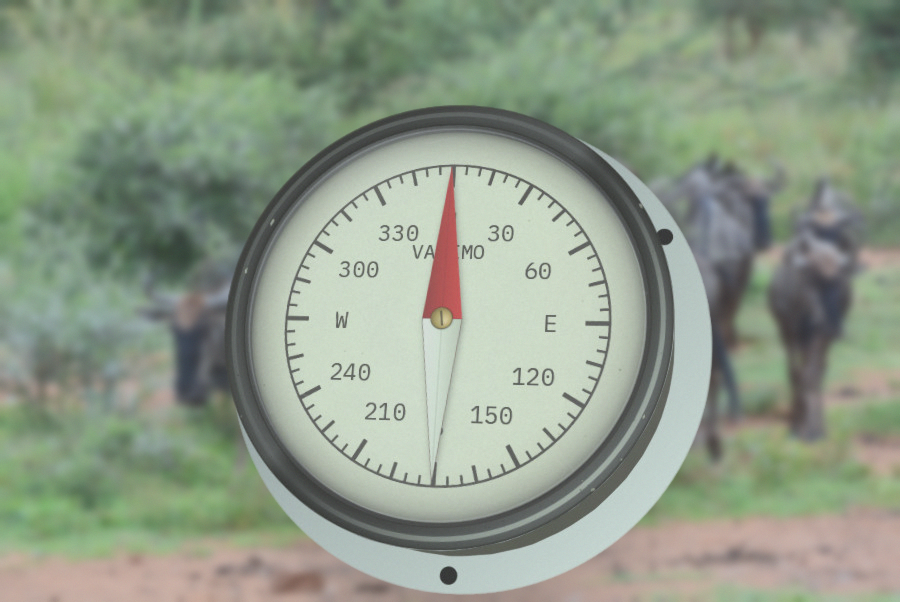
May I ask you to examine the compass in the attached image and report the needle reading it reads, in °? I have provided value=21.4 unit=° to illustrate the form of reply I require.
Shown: value=0 unit=°
